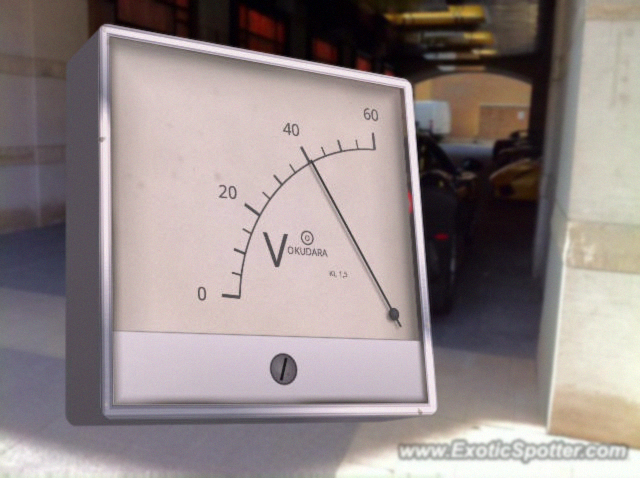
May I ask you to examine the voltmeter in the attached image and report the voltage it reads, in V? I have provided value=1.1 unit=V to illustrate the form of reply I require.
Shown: value=40 unit=V
